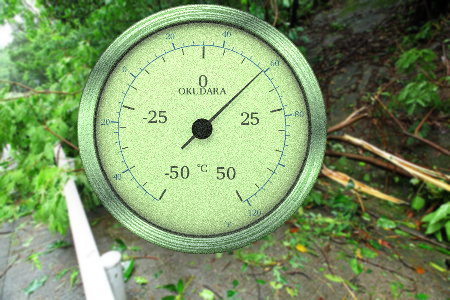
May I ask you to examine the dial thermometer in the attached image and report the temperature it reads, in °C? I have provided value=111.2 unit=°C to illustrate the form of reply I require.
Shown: value=15 unit=°C
